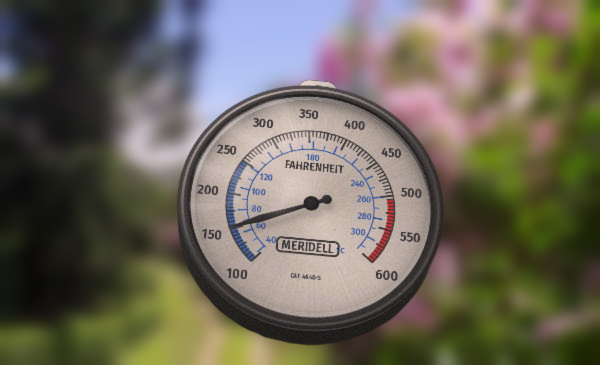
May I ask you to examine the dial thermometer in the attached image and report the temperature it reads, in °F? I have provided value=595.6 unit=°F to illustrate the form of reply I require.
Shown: value=150 unit=°F
